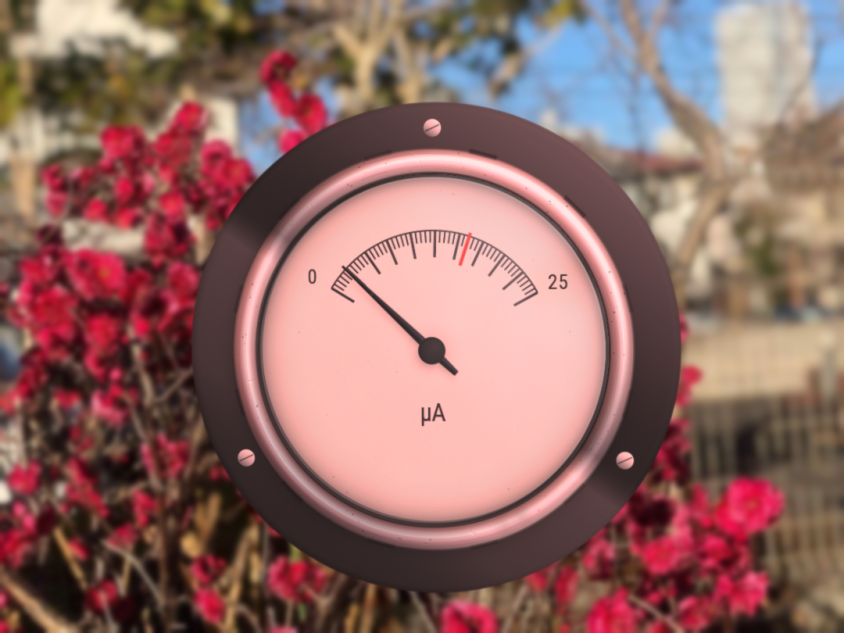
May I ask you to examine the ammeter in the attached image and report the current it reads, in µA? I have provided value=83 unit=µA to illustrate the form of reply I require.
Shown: value=2.5 unit=µA
